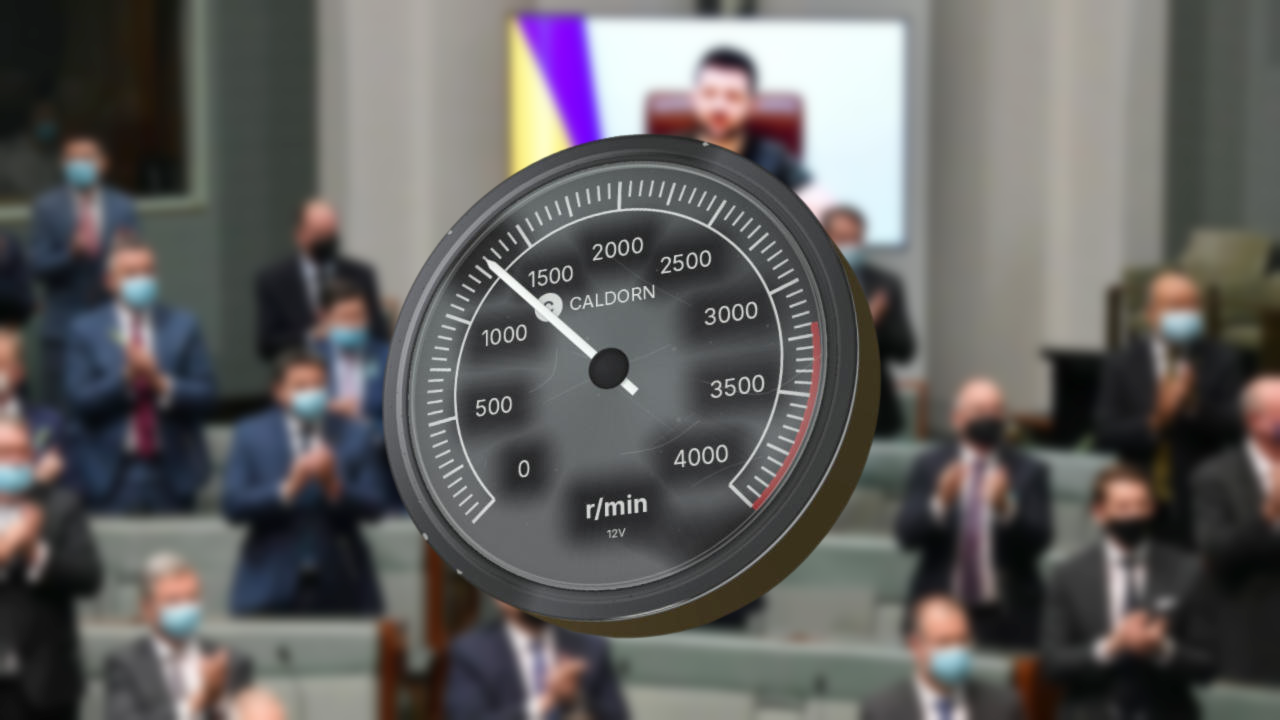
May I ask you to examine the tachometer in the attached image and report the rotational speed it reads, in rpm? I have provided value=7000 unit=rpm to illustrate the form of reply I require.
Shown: value=1300 unit=rpm
